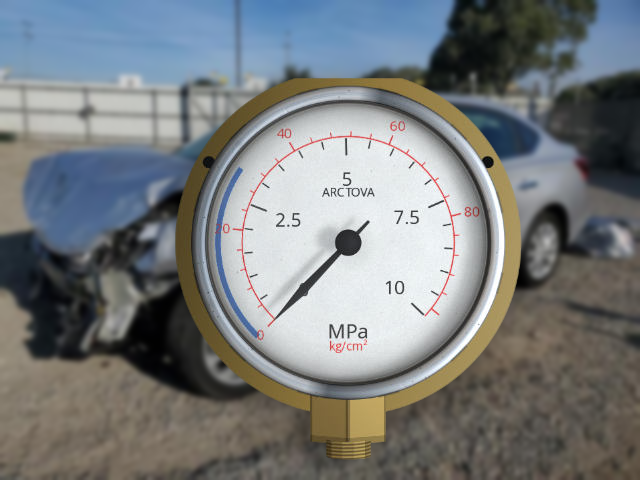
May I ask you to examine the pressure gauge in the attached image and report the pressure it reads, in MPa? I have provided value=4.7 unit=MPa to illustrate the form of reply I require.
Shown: value=0 unit=MPa
